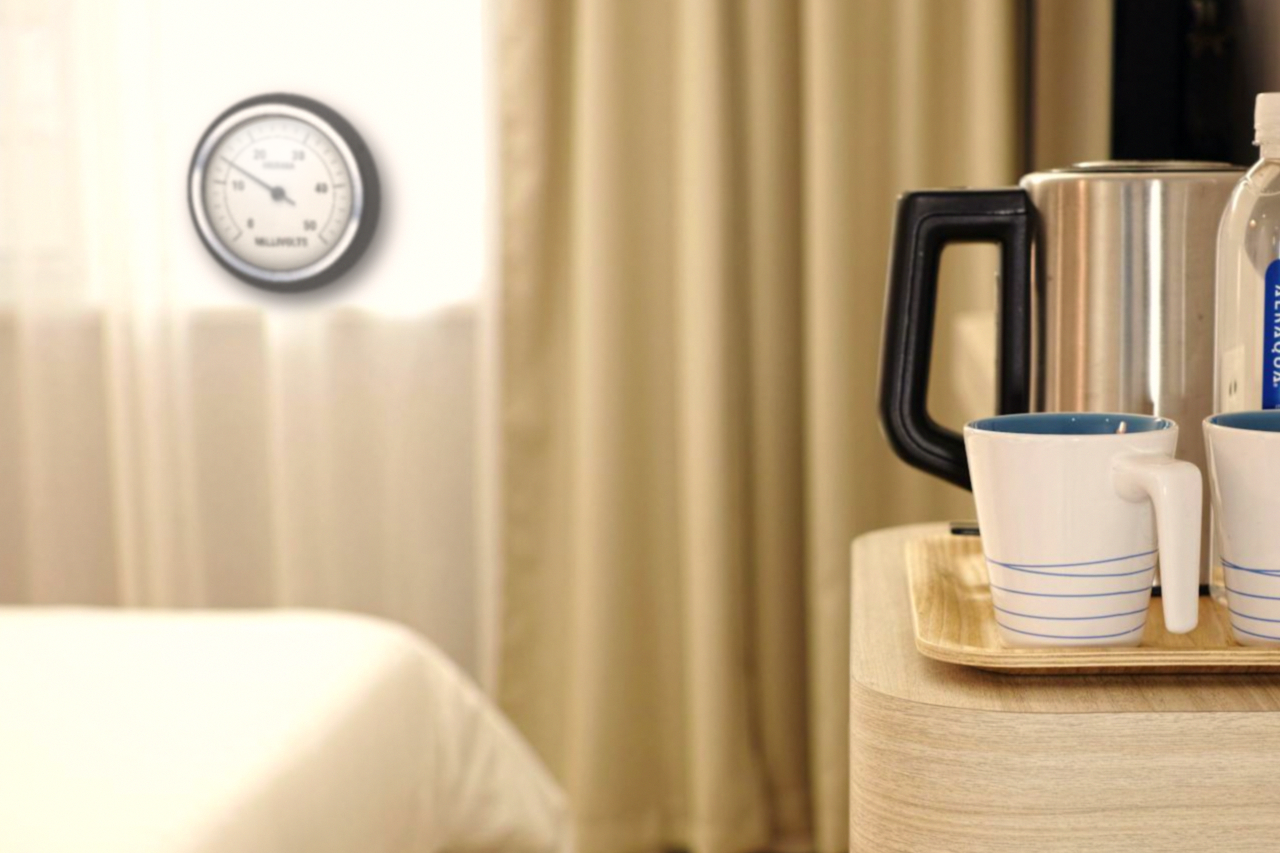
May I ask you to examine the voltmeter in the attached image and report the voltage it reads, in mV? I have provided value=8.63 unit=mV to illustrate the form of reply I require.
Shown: value=14 unit=mV
